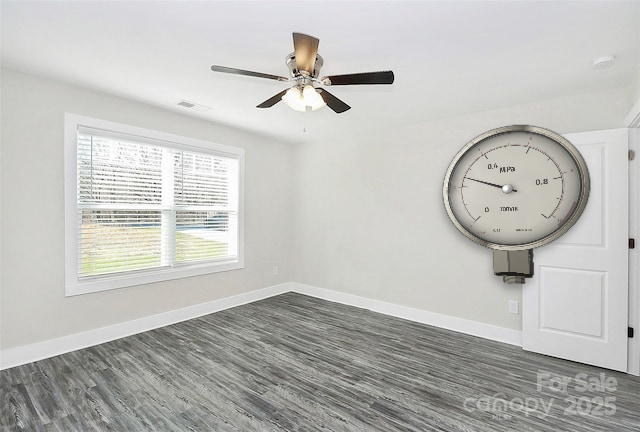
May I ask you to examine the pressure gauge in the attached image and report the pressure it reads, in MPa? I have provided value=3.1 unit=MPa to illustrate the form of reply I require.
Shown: value=0.25 unit=MPa
